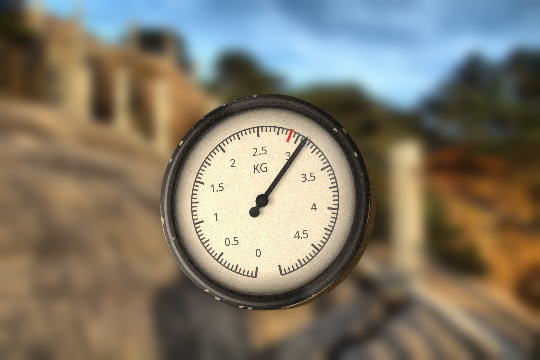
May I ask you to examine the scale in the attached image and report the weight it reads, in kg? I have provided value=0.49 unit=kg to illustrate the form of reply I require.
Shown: value=3.1 unit=kg
